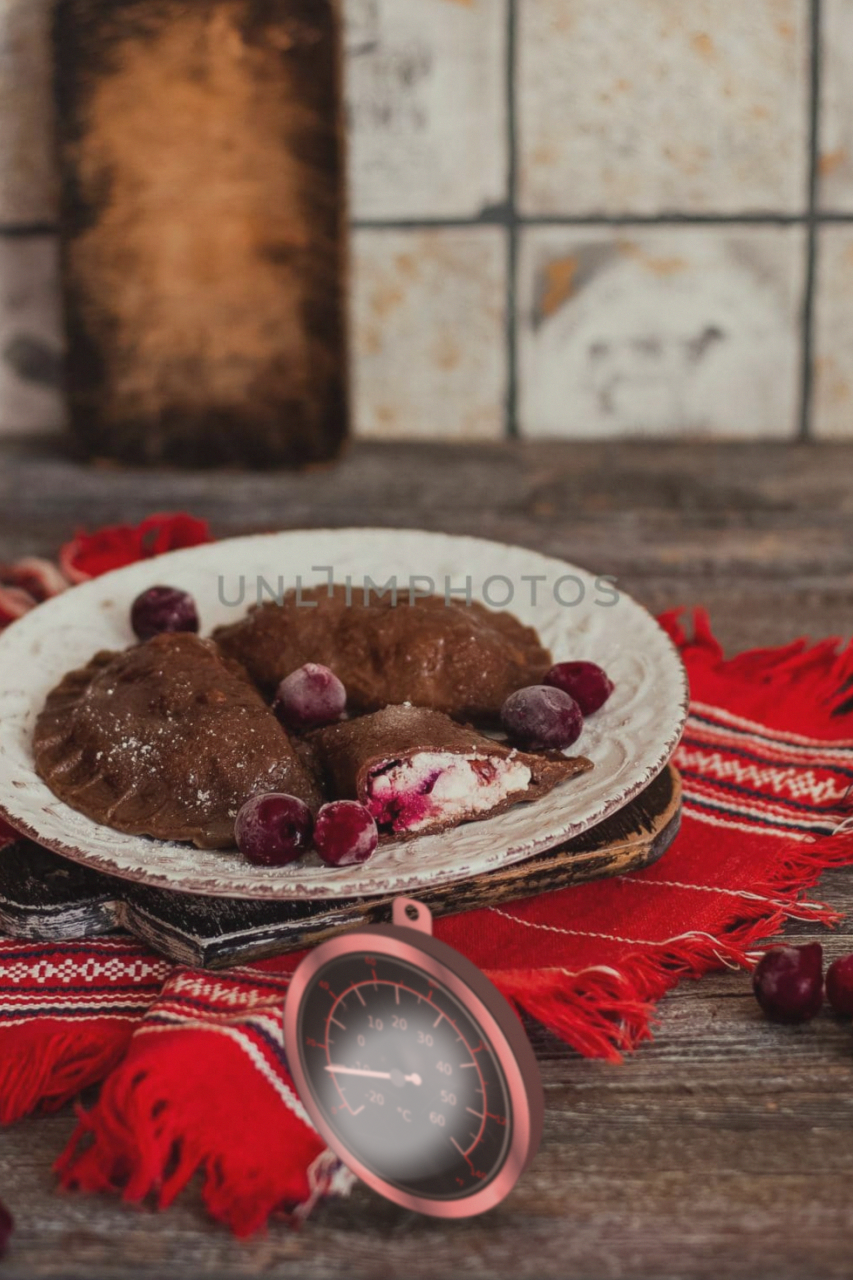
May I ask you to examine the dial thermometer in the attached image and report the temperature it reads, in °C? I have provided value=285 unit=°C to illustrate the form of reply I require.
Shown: value=-10 unit=°C
